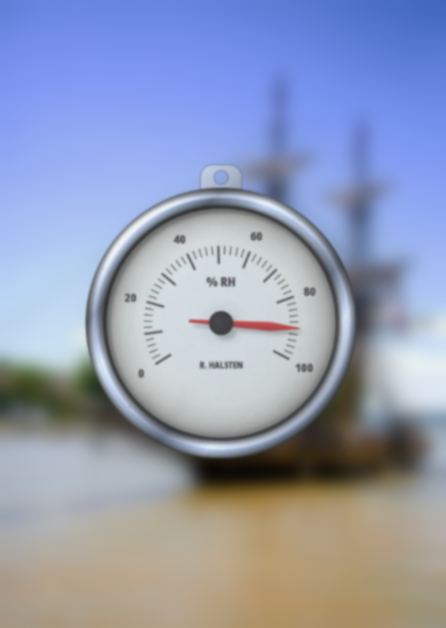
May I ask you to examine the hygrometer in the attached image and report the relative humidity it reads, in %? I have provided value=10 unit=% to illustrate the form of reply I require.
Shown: value=90 unit=%
